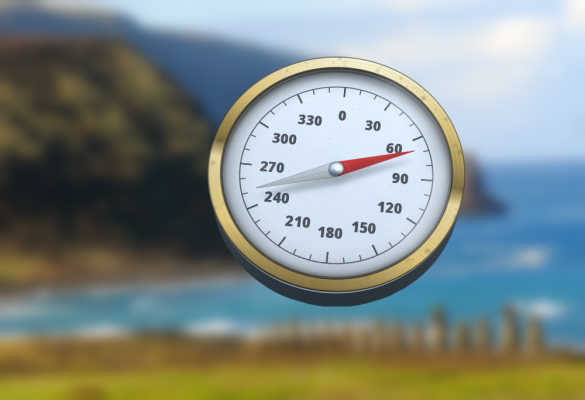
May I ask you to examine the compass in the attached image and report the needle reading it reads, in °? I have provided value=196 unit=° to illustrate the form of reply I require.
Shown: value=70 unit=°
